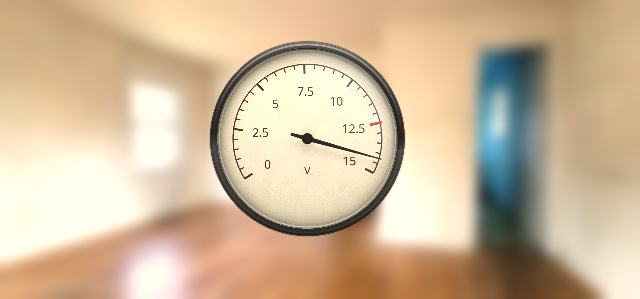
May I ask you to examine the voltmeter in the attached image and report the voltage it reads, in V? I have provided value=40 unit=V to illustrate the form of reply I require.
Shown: value=14.25 unit=V
